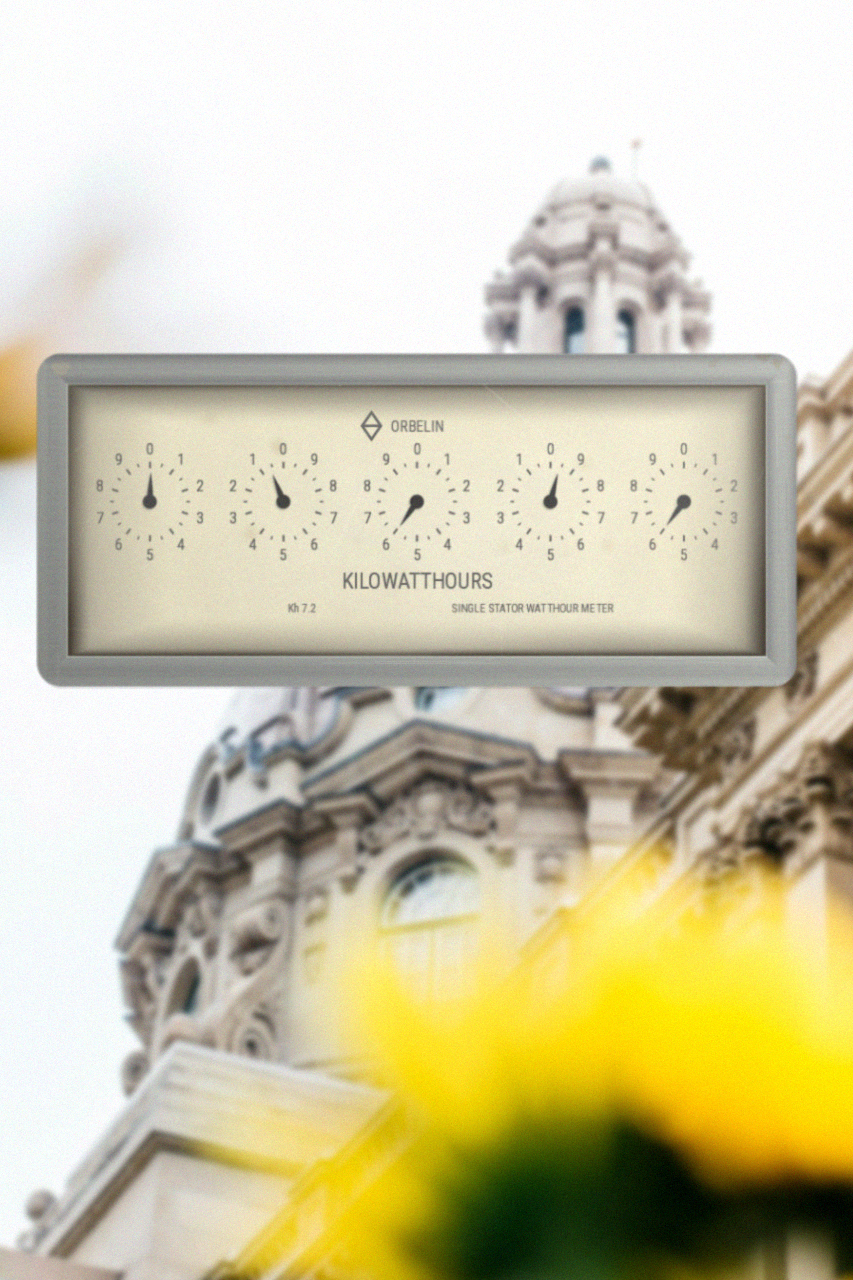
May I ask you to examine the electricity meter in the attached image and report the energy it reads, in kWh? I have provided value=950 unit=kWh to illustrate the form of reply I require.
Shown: value=596 unit=kWh
